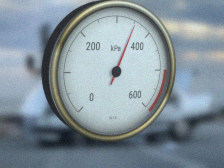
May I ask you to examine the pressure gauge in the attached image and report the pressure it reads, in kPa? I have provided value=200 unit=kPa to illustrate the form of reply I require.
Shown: value=350 unit=kPa
